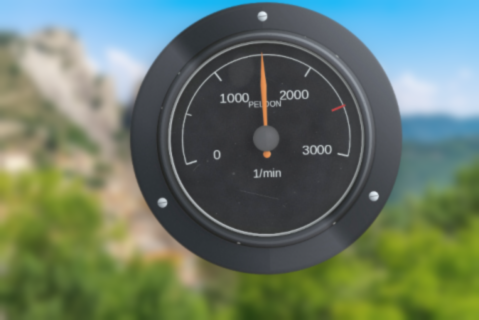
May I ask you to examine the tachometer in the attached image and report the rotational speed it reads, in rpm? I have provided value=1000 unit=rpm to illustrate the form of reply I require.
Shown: value=1500 unit=rpm
